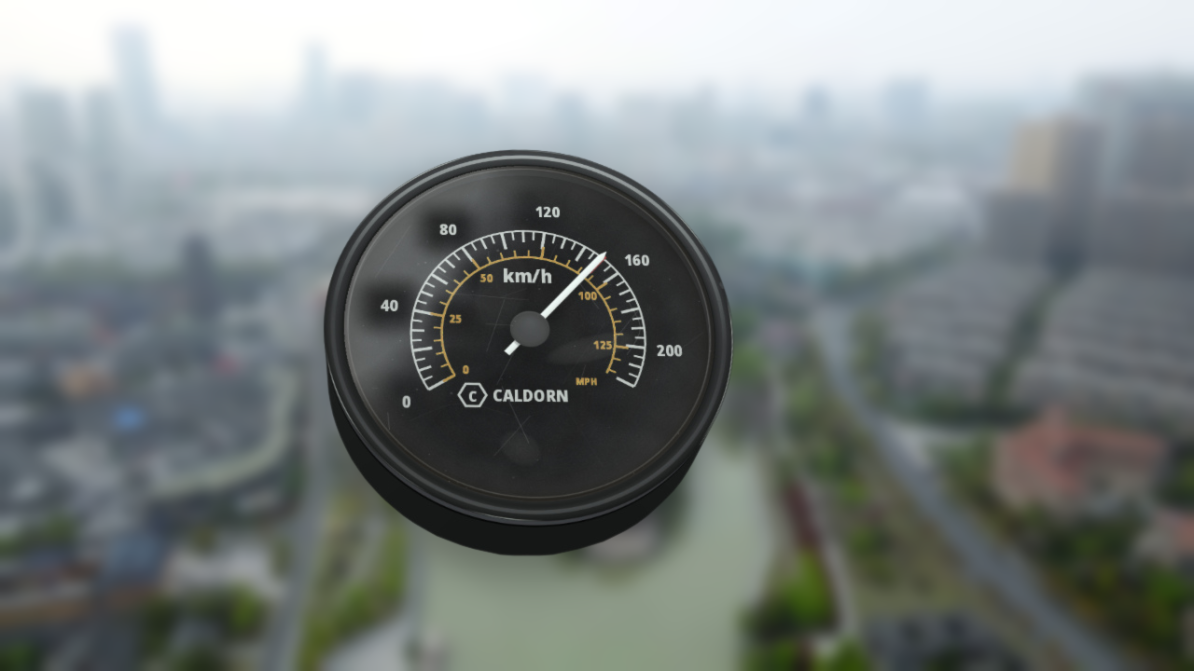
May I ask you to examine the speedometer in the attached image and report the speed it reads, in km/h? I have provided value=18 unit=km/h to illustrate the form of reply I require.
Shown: value=150 unit=km/h
